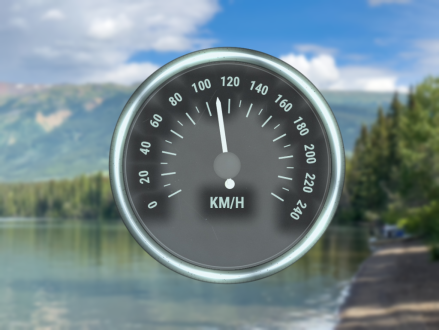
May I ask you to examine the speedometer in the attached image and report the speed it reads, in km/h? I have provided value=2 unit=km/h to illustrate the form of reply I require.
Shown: value=110 unit=km/h
